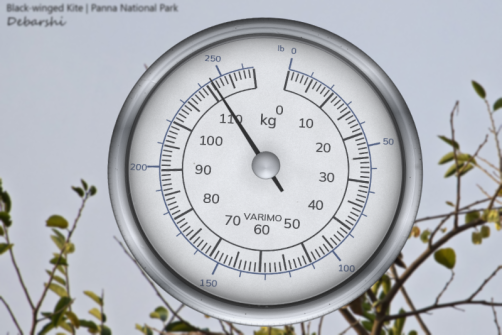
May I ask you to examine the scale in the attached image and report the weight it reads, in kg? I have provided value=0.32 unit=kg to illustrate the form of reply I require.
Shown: value=111 unit=kg
